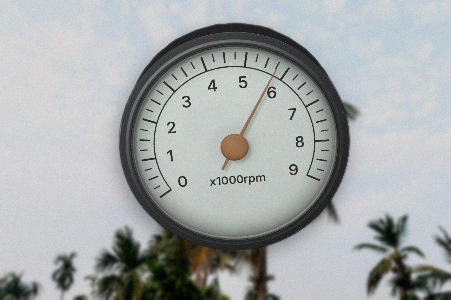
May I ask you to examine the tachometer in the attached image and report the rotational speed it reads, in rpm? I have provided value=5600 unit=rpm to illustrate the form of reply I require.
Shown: value=5750 unit=rpm
